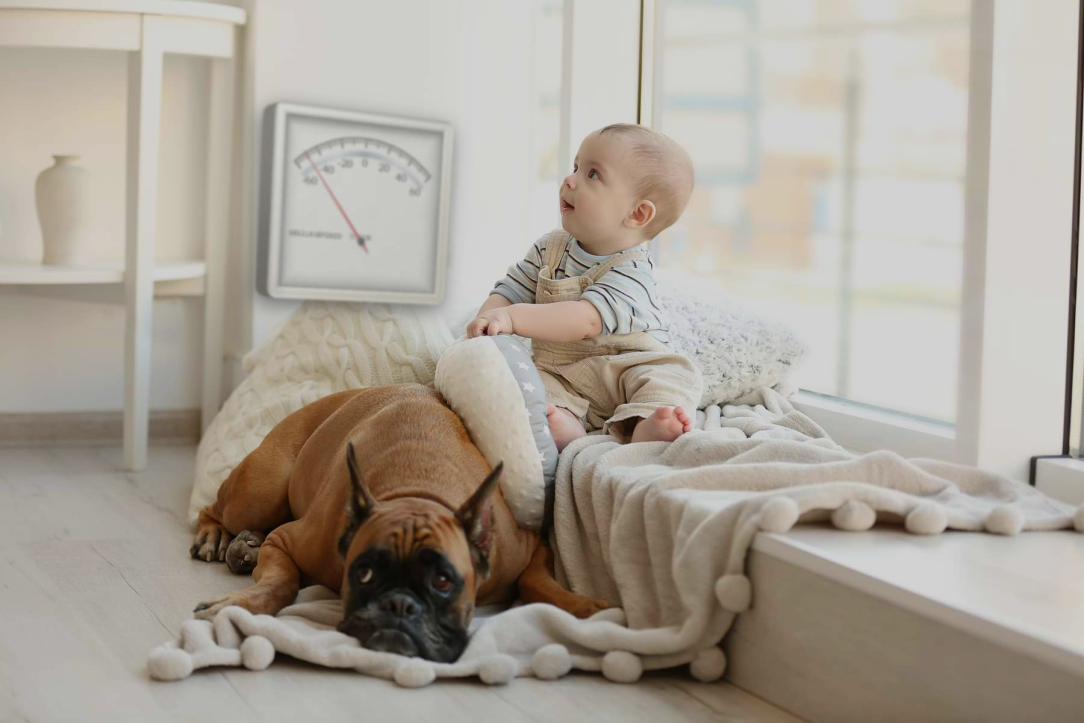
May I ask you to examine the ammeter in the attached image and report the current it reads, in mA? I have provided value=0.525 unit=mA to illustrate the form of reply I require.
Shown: value=-50 unit=mA
